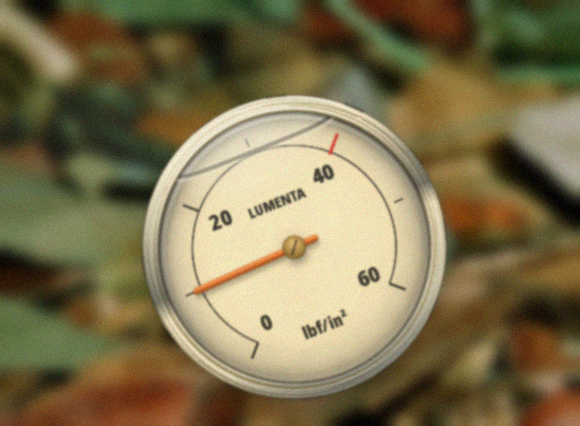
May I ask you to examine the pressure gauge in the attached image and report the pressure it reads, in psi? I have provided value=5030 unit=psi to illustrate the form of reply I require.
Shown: value=10 unit=psi
